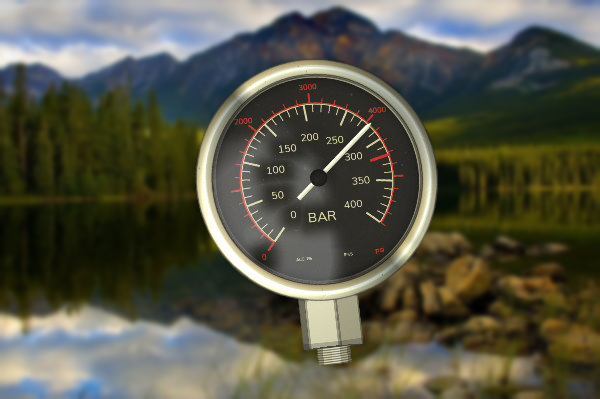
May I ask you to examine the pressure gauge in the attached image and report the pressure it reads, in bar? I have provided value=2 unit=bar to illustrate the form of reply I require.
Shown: value=280 unit=bar
